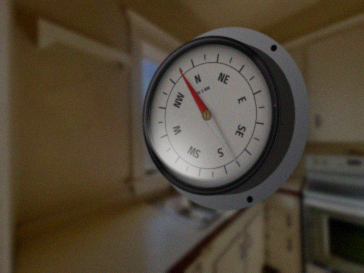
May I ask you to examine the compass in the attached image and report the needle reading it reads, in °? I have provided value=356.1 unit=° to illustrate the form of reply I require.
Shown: value=345 unit=°
